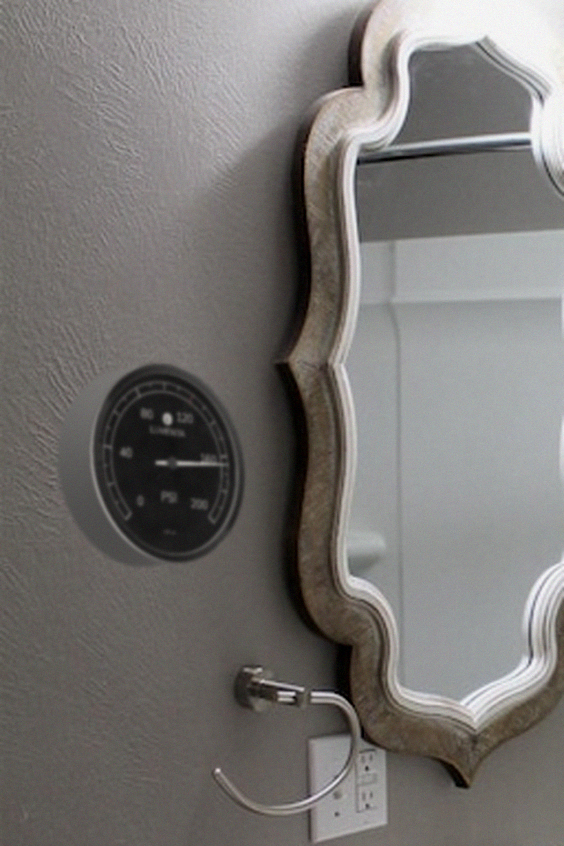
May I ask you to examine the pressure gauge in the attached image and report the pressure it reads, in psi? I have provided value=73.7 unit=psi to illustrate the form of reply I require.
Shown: value=165 unit=psi
